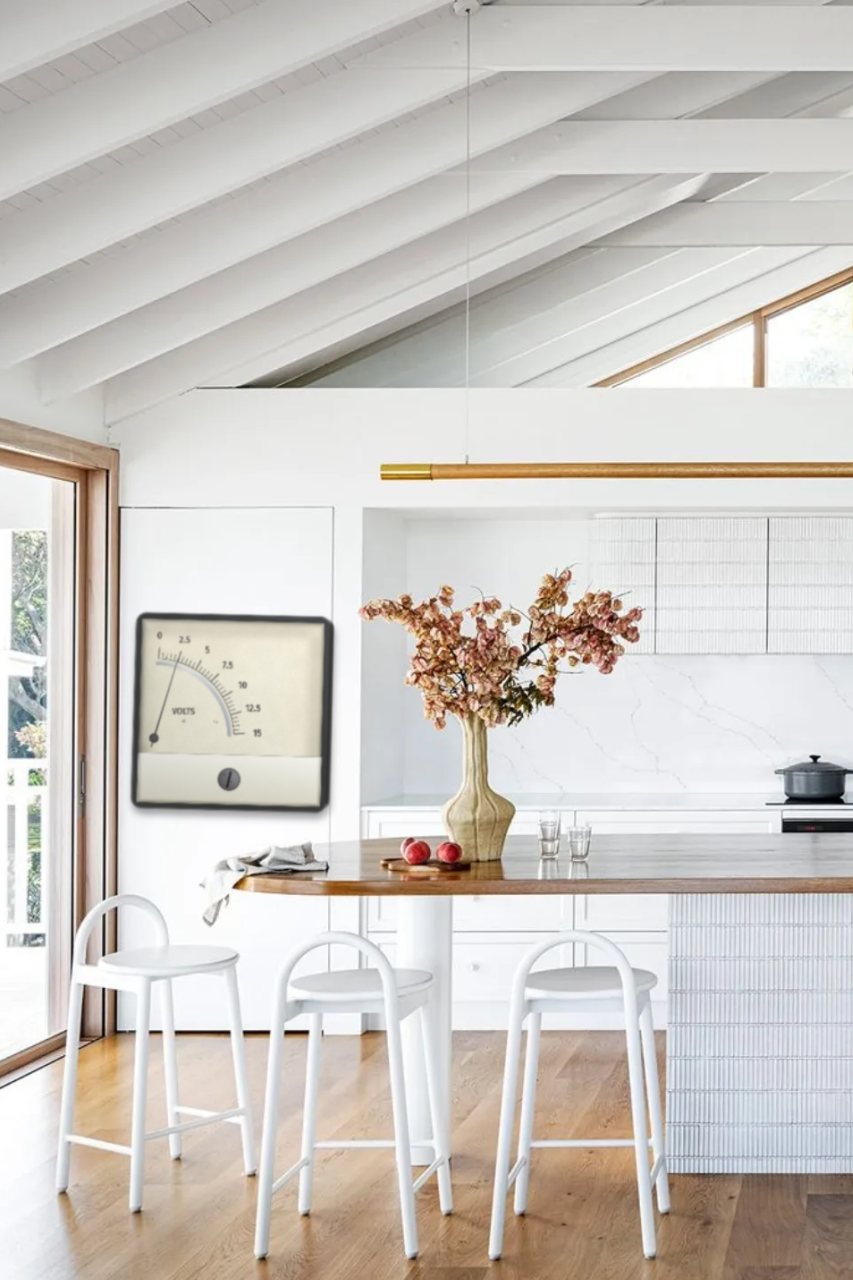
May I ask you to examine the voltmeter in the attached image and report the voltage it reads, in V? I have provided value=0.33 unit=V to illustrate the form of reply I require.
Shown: value=2.5 unit=V
